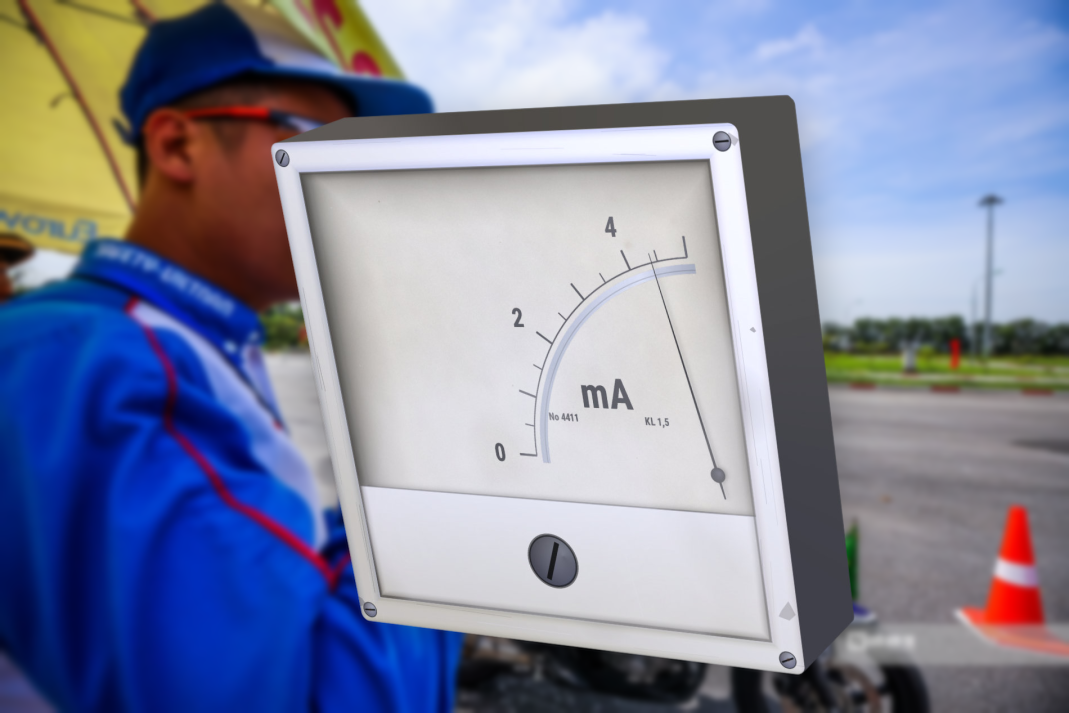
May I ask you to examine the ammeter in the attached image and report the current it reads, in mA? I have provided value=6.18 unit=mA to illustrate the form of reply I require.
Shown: value=4.5 unit=mA
